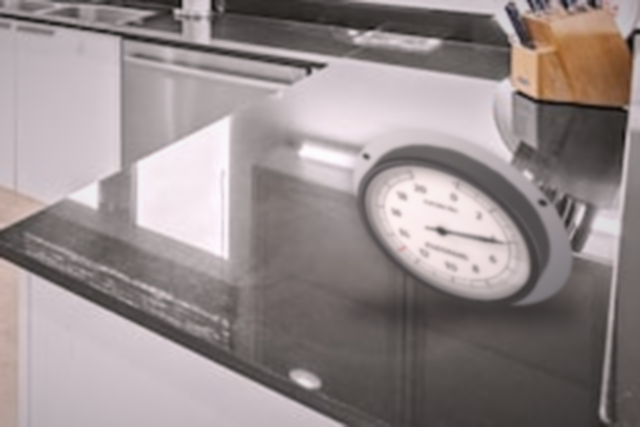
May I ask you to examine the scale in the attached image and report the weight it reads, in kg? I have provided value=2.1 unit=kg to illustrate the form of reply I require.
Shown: value=4 unit=kg
